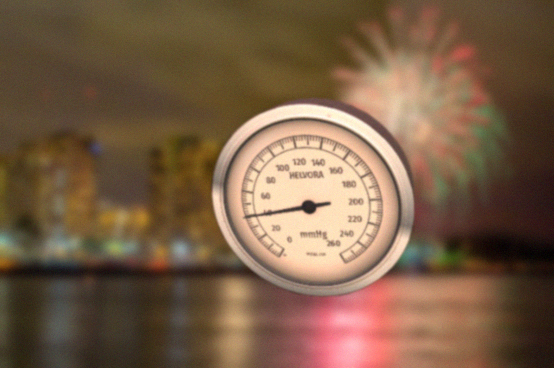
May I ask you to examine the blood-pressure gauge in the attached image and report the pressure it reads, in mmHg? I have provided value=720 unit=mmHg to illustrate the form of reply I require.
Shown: value=40 unit=mmHg
